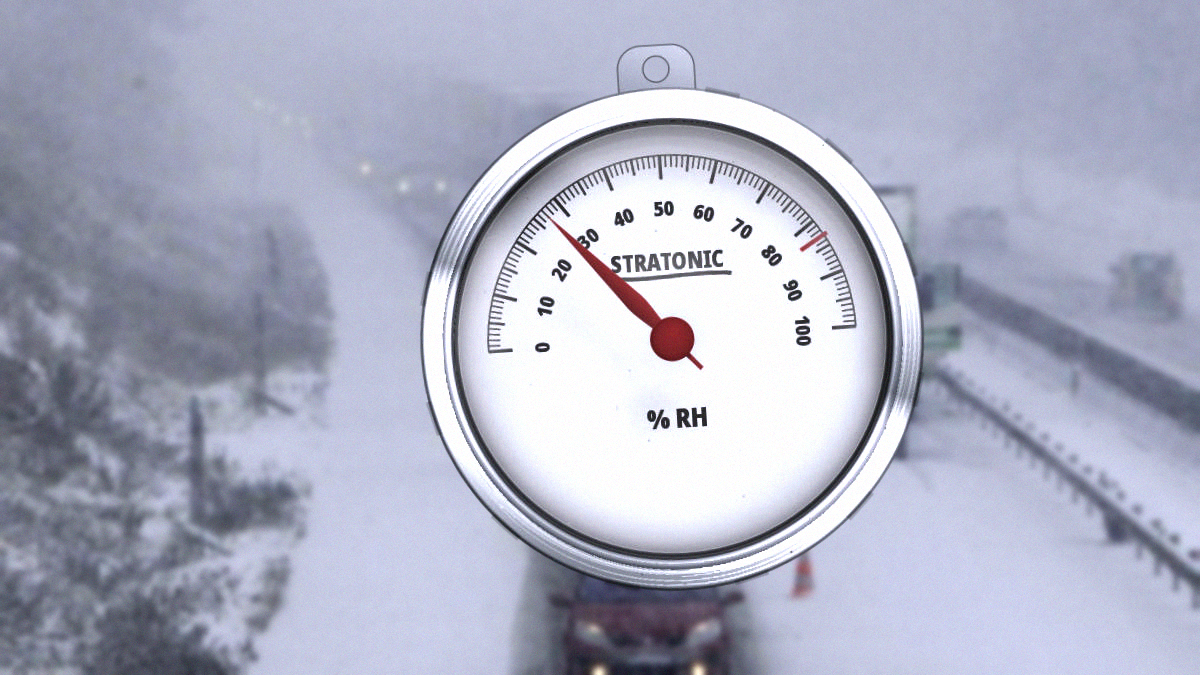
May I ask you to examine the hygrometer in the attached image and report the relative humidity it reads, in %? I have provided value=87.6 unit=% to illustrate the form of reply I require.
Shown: value=27 unit=%
